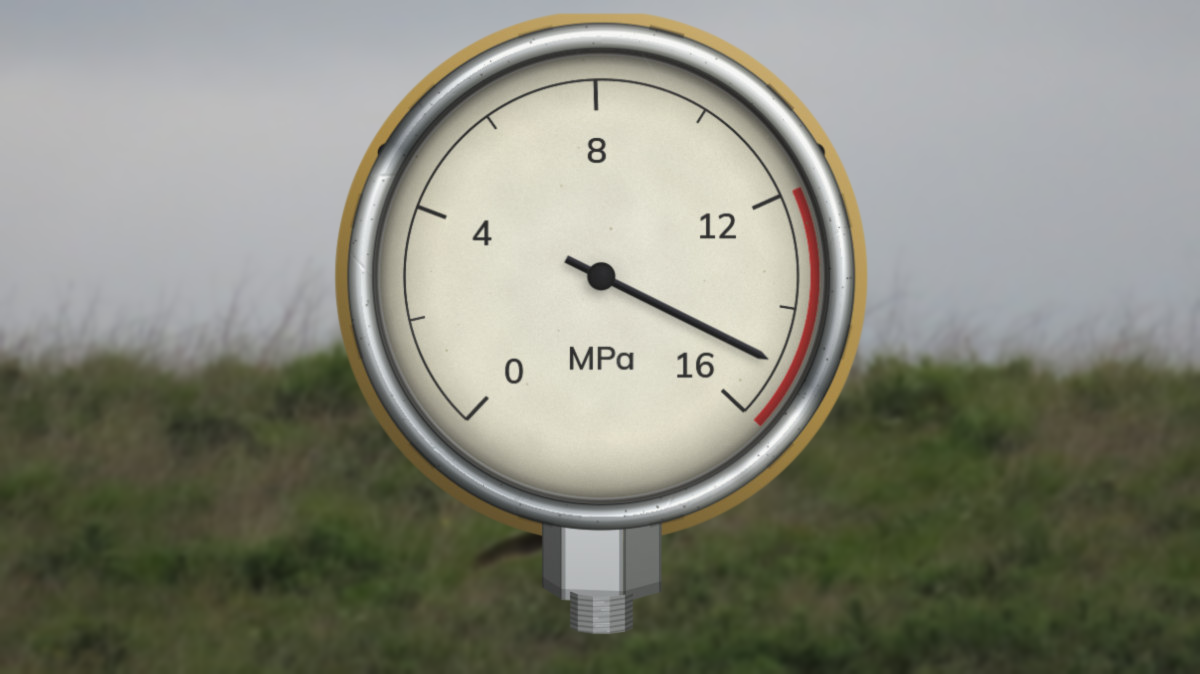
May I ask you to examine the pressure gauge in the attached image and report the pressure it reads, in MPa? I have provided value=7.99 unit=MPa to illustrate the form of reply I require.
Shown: value=15 unit=MPa
